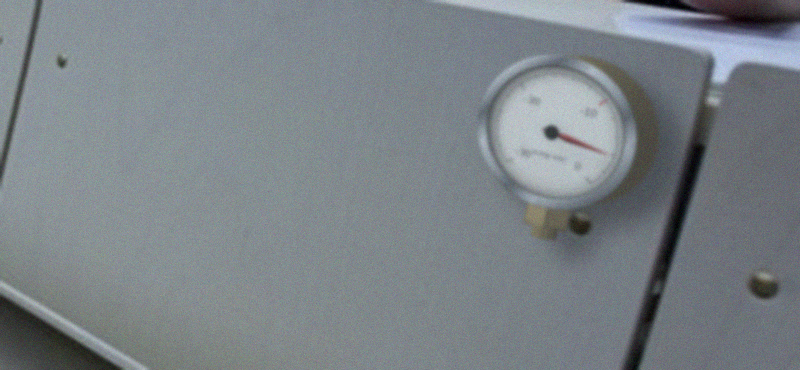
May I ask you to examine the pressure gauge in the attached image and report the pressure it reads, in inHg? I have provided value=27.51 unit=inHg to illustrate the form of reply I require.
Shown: value=-4 unit=inHg
